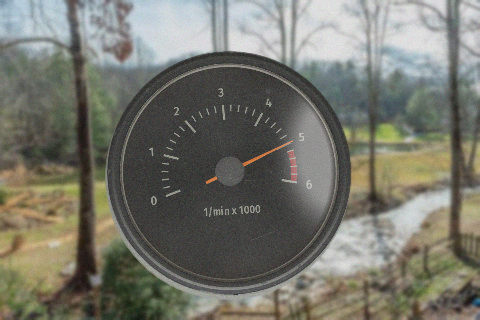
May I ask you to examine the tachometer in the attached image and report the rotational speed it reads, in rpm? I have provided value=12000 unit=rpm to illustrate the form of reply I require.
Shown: value=5000 unit=rpm
